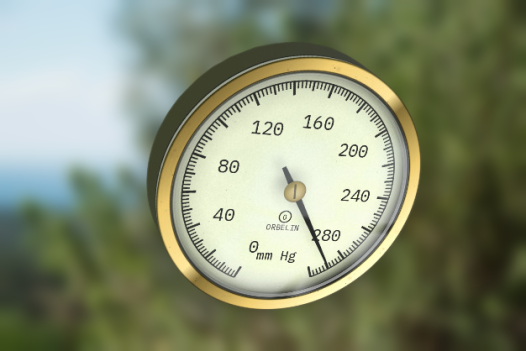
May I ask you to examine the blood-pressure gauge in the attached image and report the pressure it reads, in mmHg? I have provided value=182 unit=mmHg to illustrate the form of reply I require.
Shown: value=290 unit=mmHg
